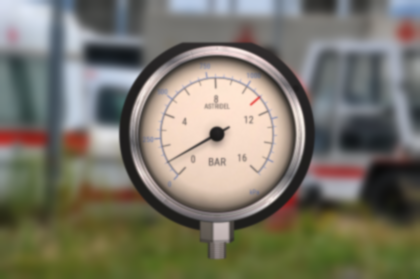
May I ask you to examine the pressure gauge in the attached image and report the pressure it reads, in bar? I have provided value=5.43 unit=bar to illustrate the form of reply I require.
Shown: value=1 unit=bar
